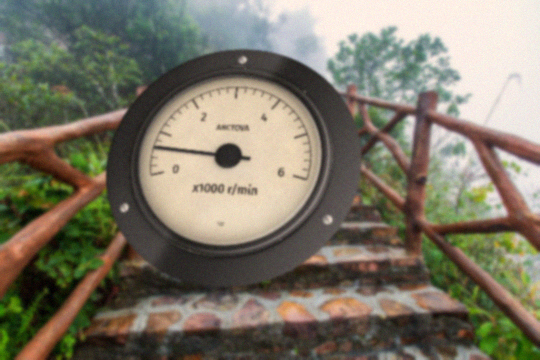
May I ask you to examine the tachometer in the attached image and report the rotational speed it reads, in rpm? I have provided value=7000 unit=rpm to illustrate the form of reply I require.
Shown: value=600 unit=rpm
